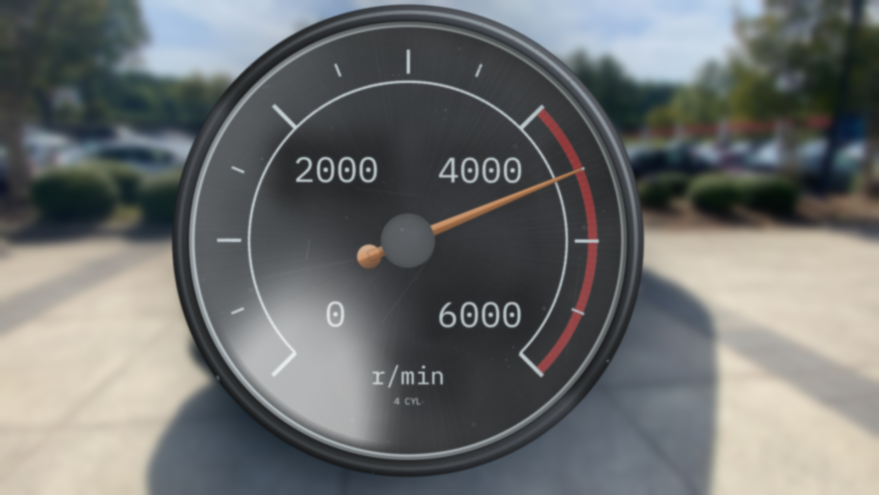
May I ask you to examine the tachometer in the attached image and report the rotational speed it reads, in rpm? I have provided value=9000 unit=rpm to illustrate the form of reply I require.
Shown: value=4500 unit=rpm
